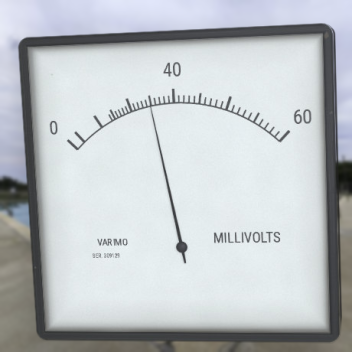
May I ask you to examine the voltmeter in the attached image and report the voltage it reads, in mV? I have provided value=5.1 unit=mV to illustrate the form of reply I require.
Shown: value=35 unit=mV
